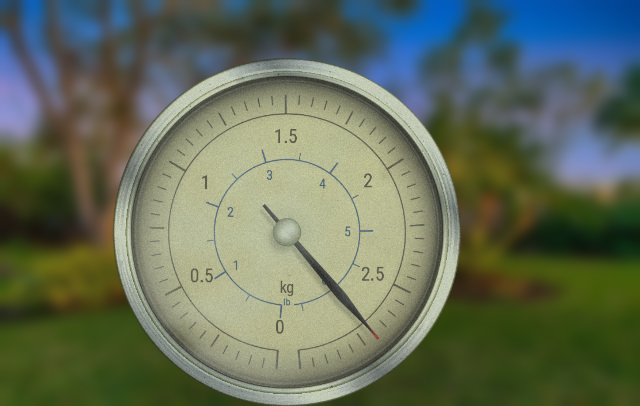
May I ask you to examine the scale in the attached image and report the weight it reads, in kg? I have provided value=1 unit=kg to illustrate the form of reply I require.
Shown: value=2.7 unit=kg
